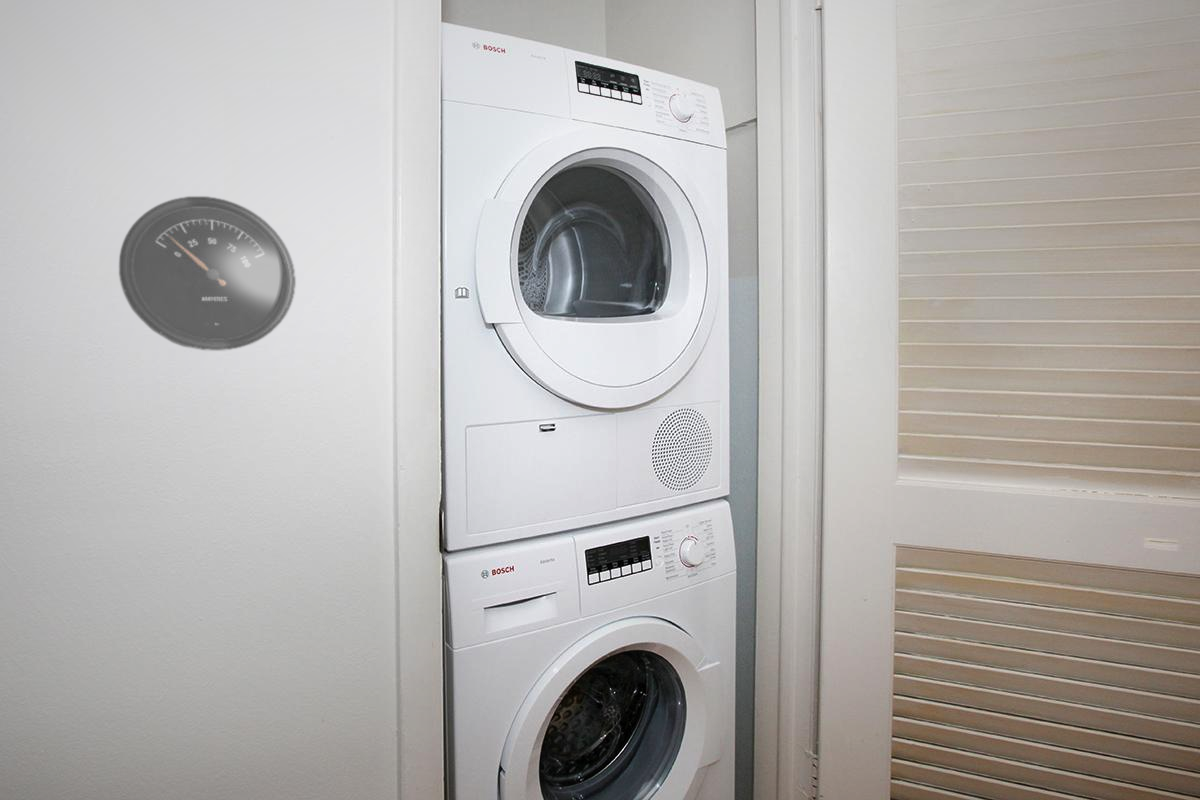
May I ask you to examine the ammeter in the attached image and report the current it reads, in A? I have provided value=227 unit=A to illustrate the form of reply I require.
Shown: value=10 unit=A
